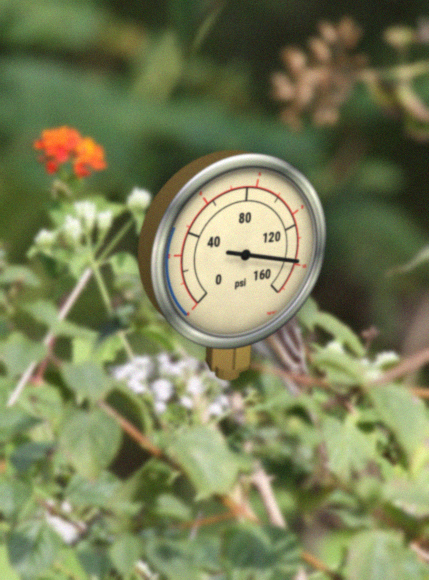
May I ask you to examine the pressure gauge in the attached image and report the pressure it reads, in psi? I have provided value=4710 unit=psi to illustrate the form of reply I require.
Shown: value=140 unit=psi
